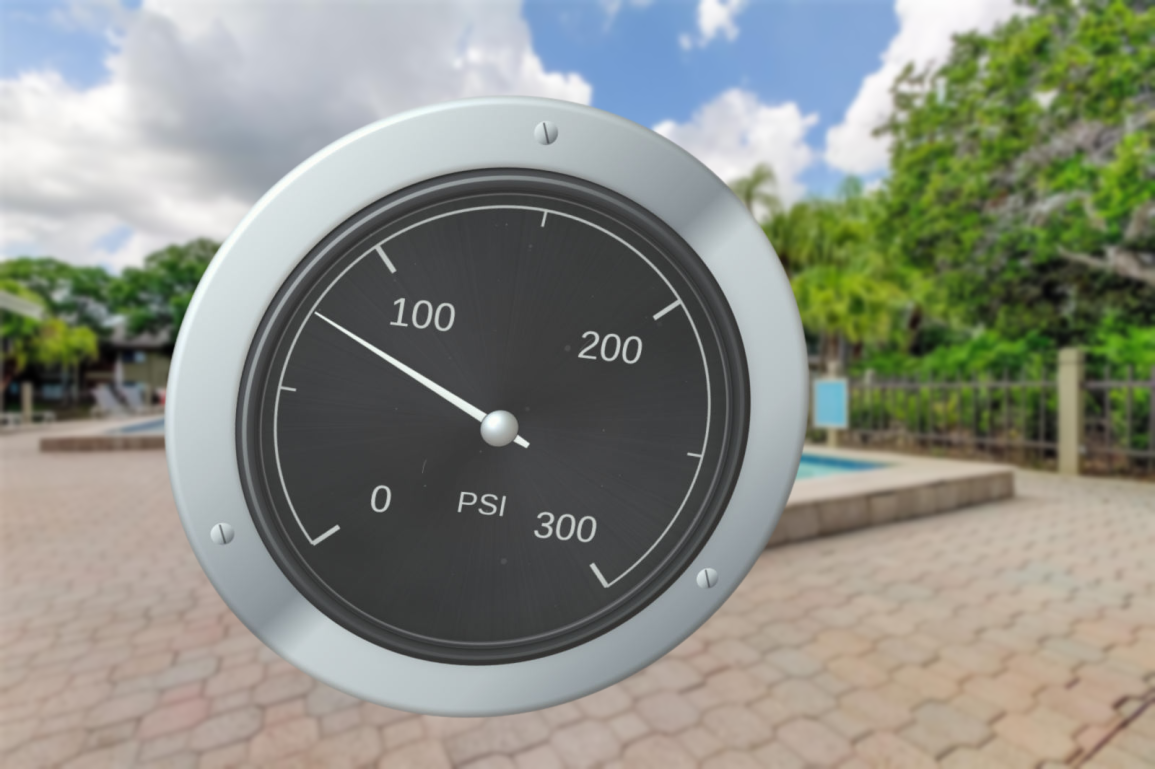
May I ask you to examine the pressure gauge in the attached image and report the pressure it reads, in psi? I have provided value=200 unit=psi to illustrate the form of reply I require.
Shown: value=75 unit=psi
